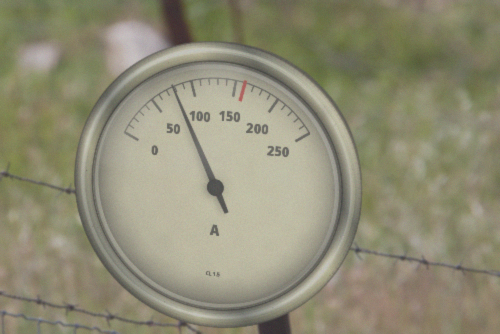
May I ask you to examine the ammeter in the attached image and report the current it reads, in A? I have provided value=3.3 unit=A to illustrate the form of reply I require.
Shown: value=80 unit=A
